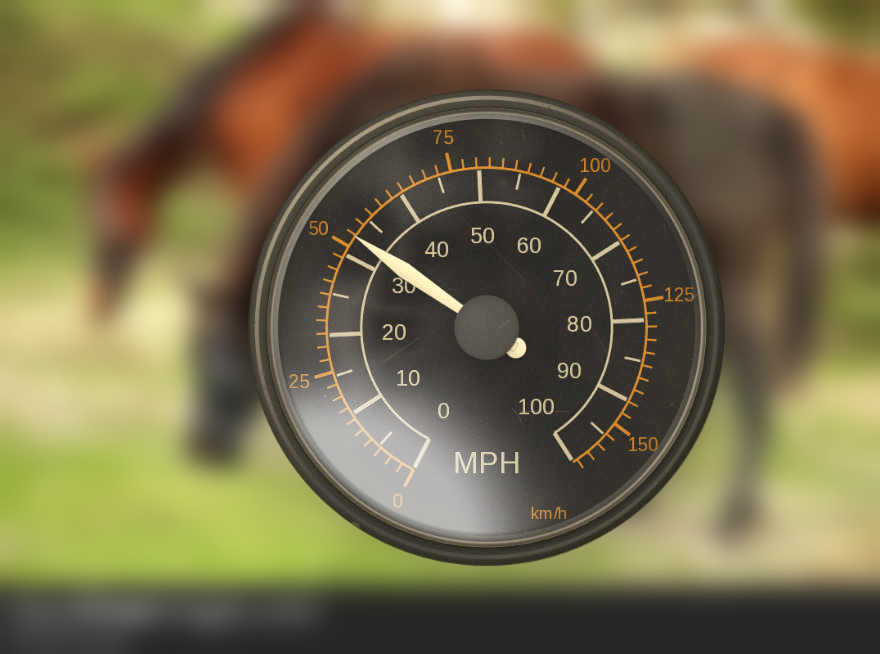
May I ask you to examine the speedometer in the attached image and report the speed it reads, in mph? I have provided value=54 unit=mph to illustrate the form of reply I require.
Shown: value=32.5 unit=mph
